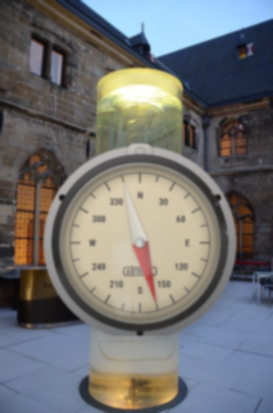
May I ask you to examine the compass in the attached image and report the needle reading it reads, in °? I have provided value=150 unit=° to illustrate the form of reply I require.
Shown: value=165 unit=°
